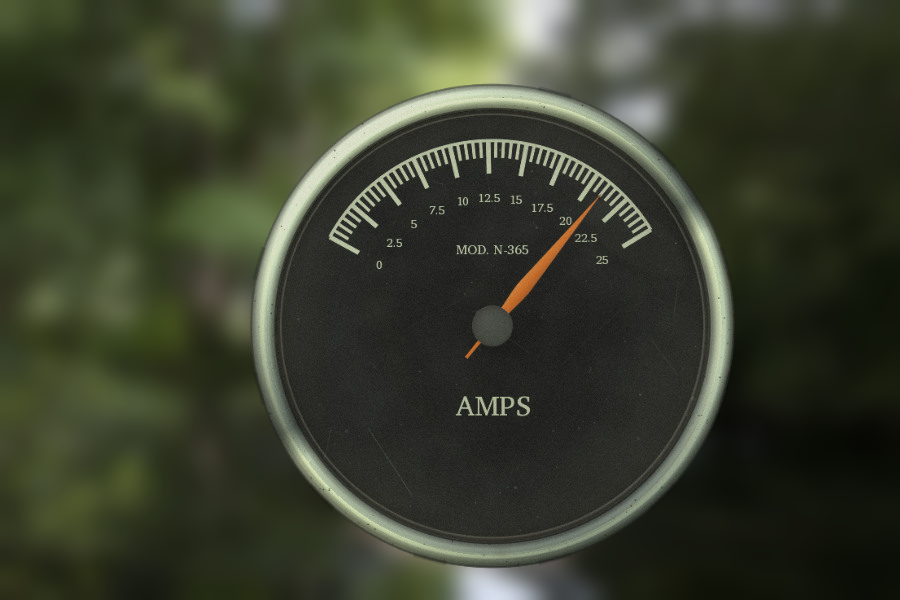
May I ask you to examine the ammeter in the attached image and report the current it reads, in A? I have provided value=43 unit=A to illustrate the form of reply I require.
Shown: value=21 unit=A
